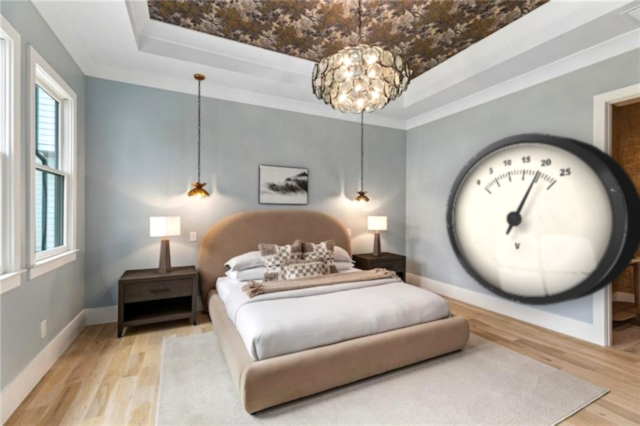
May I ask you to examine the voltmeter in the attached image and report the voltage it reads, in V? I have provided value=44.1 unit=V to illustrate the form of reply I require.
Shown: value=20 unit=V
